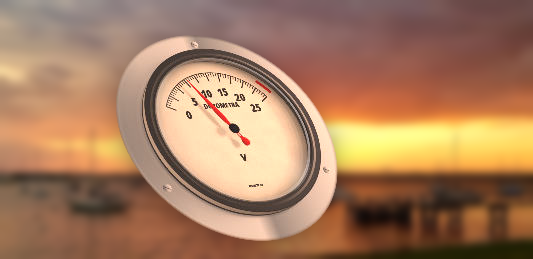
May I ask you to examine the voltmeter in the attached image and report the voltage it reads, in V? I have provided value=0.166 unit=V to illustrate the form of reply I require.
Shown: value=7.5 unit=V
